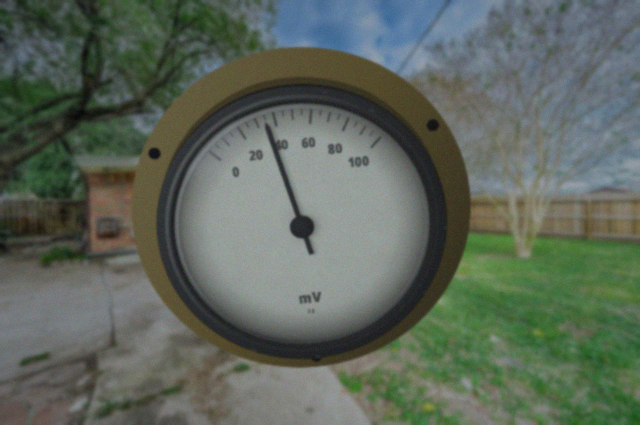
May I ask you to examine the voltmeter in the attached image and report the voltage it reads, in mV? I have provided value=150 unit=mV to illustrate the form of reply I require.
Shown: value=35 unit=mV
